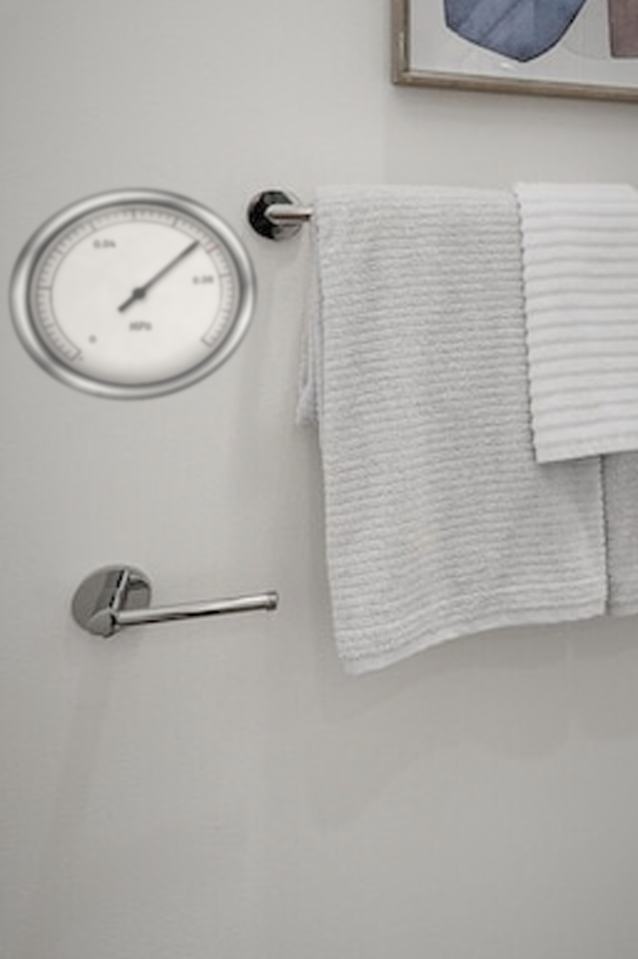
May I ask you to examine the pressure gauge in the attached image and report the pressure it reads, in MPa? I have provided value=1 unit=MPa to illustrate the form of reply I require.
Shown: value=0.068 unit=MPa
